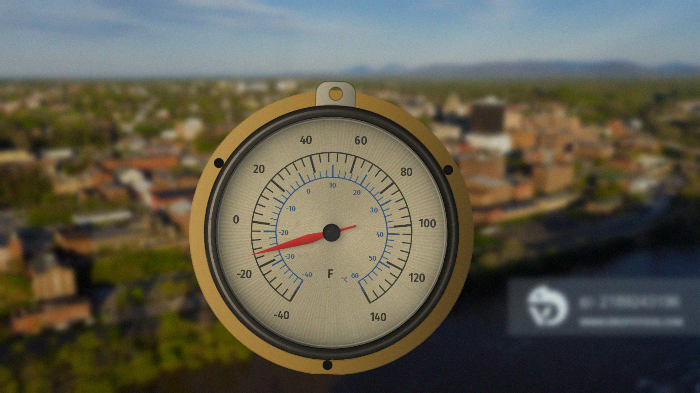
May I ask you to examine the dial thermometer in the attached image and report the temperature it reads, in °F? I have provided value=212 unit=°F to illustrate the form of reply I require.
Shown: value=-14 unit=°F
